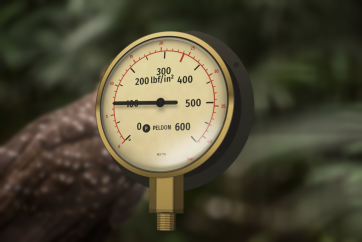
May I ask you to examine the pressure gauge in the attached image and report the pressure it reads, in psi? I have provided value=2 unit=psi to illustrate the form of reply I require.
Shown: value=100 unit=psi
